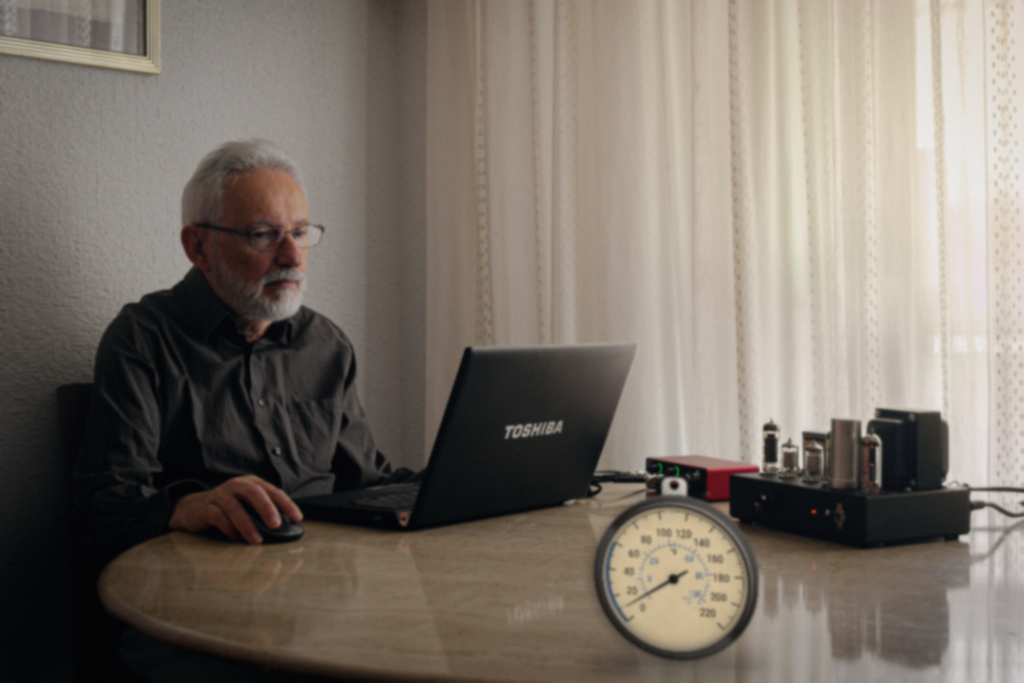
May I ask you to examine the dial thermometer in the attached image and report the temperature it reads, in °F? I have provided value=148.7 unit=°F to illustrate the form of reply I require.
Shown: value=10 unit=°F
